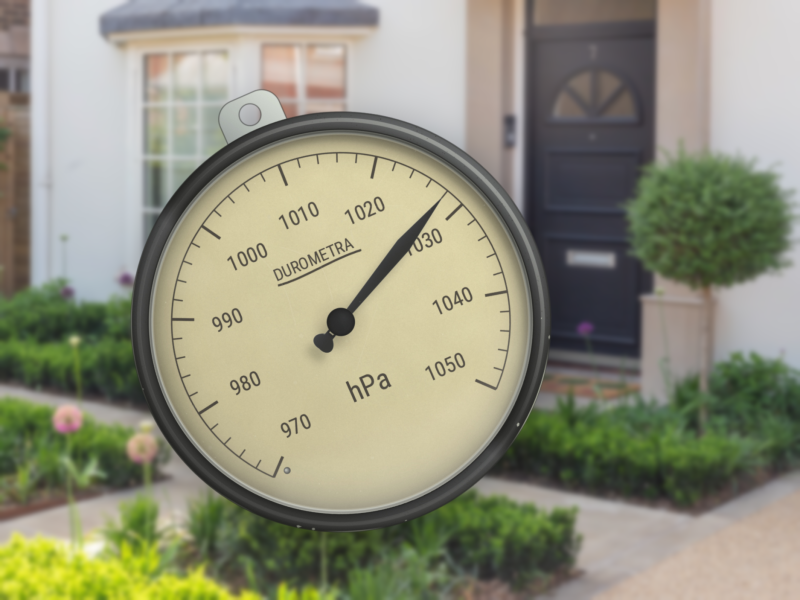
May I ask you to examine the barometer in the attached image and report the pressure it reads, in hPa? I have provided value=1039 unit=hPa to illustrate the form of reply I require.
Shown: value=1028 unit=hPa
